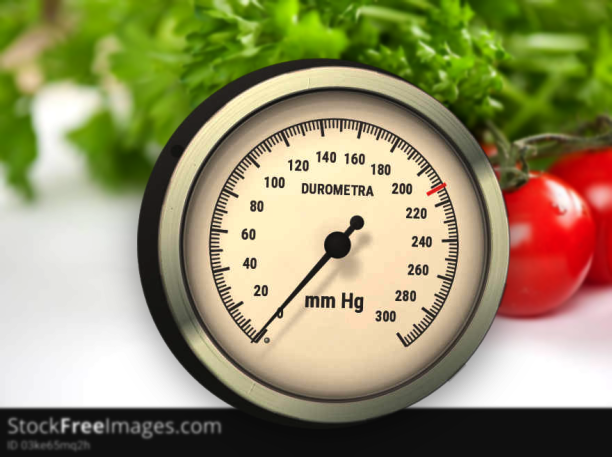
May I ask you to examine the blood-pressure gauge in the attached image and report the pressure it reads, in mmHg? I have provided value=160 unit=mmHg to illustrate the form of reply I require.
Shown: value=2 unit=mmHg
